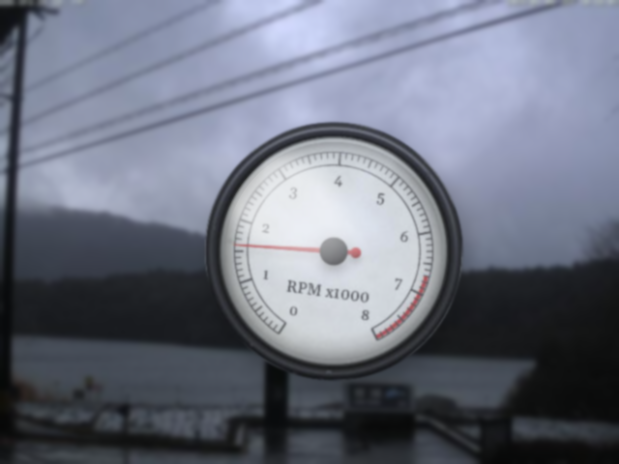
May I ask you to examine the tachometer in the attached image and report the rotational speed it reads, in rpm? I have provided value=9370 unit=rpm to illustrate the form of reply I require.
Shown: value=1600 unit=rpm
